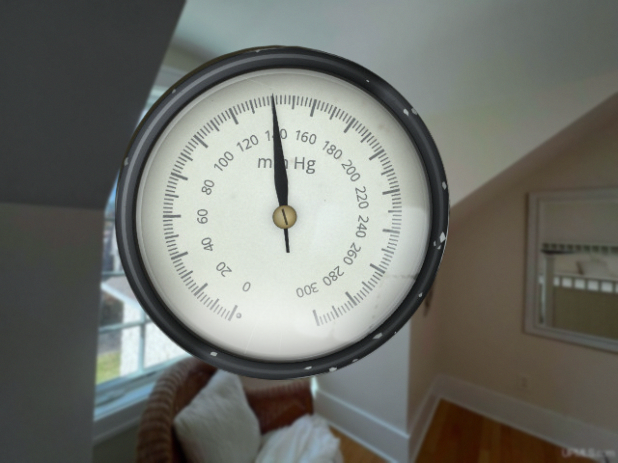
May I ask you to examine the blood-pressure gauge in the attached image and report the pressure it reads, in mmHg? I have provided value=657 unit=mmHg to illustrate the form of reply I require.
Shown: value=140 unit=mmHg
